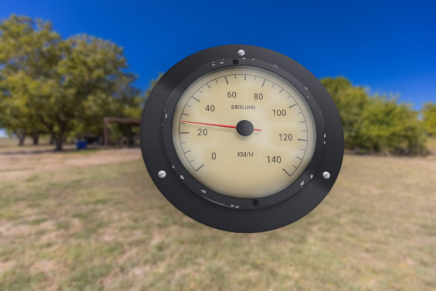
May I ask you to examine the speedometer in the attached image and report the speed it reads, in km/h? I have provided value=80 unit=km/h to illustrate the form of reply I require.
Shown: value=25 unit=km/h
